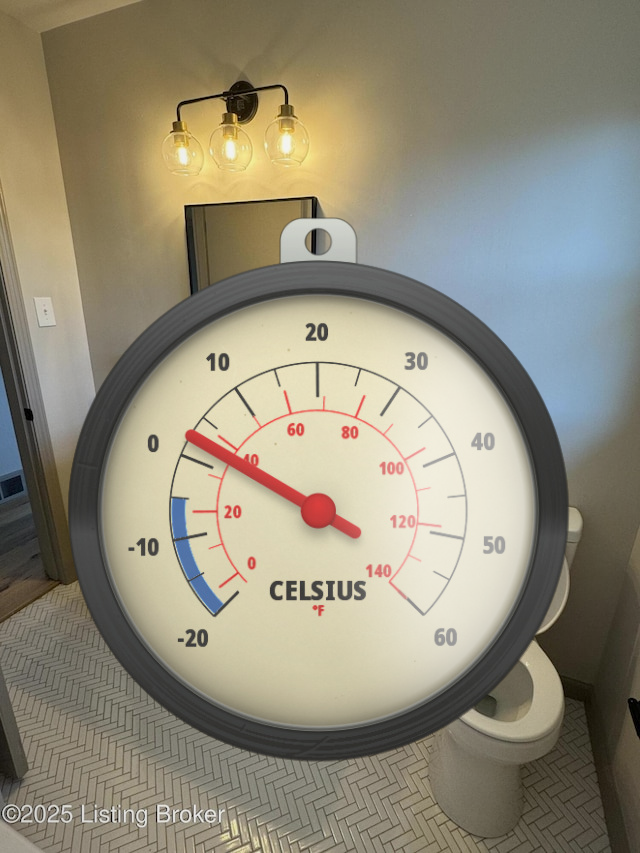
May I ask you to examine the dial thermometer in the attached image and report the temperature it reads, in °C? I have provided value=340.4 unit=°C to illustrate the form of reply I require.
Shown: value=2.5 unit=°C
